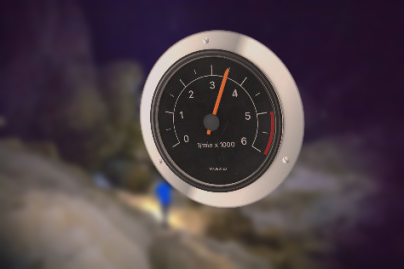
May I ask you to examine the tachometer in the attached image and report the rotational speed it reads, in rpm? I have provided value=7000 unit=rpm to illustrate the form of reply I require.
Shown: value=3500 unit=rpm
